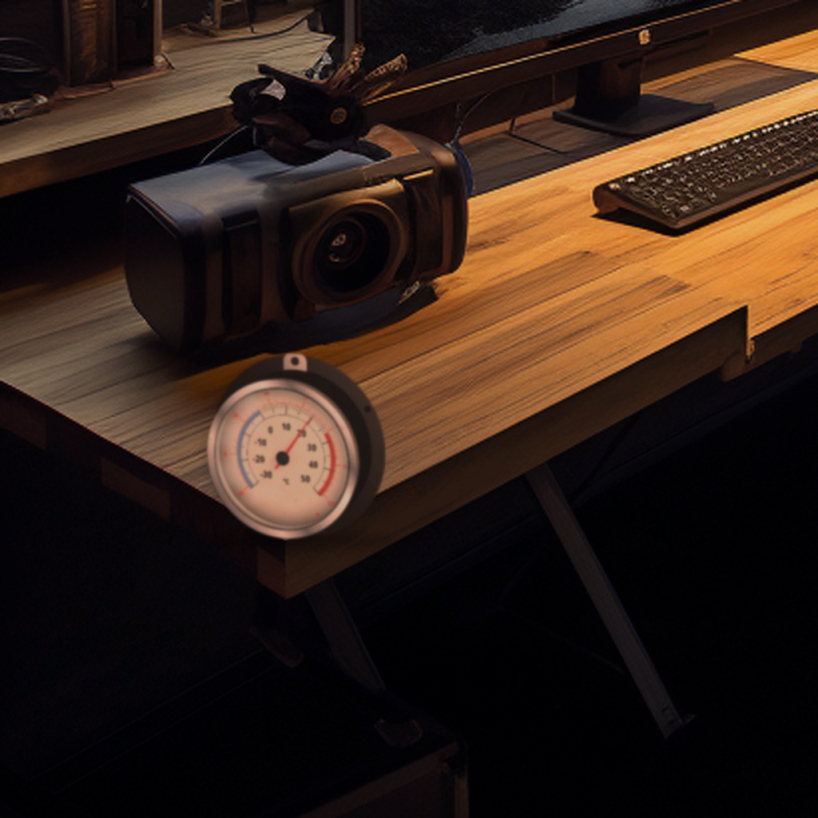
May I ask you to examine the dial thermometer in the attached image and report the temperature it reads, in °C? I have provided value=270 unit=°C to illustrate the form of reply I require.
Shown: value=20 unit=°C
